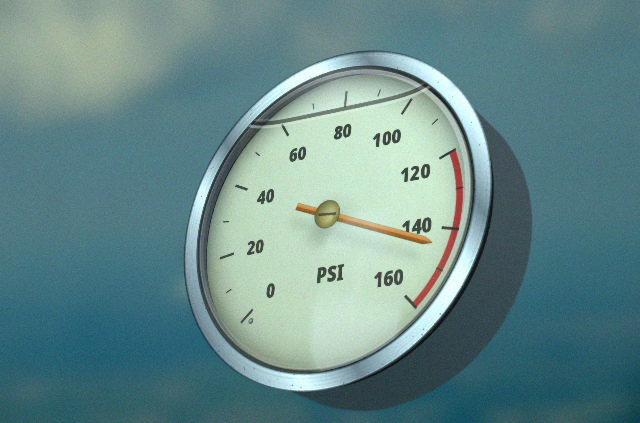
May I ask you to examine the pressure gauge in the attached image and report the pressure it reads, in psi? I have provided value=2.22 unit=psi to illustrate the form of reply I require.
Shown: value=145 unit=psi
